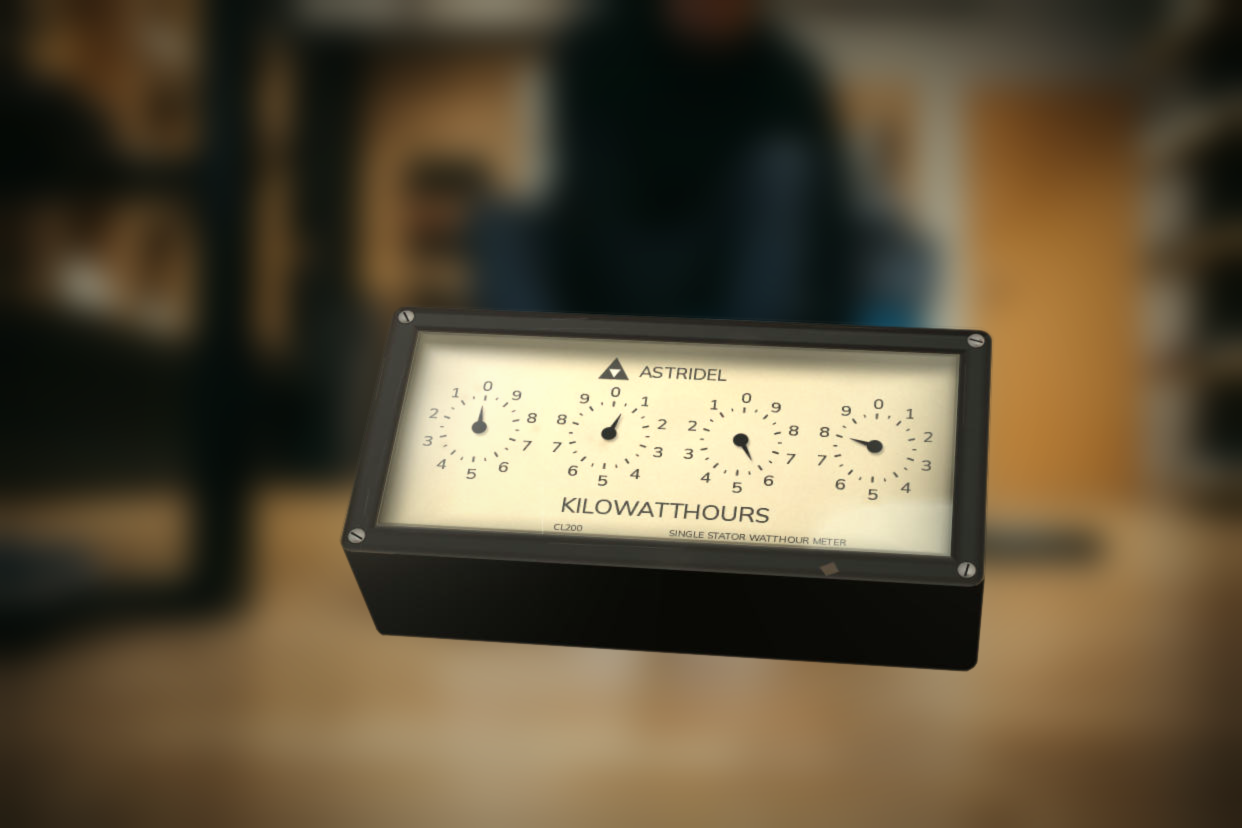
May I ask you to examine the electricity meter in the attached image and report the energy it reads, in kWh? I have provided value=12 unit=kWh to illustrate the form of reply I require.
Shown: value=58 unit=kWh
